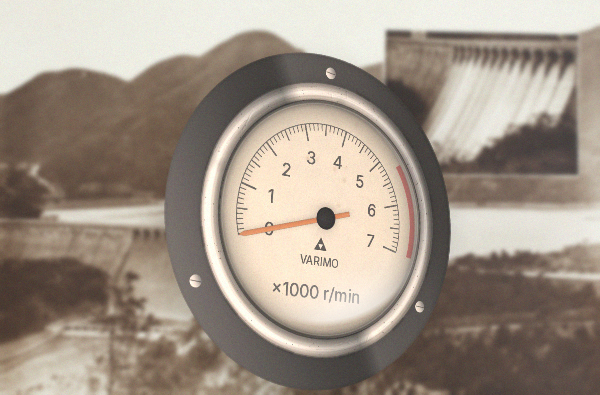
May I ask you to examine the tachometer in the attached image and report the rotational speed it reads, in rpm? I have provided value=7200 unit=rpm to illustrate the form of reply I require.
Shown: value=0 unit=rpm
